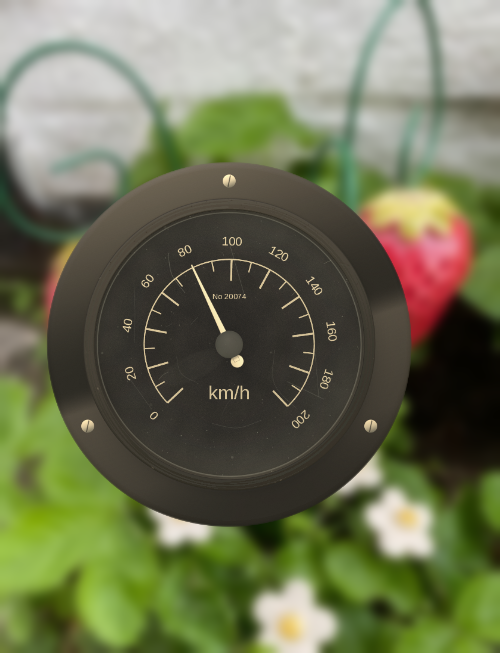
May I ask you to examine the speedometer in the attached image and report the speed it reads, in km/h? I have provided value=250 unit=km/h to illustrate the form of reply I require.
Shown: value=80 unit=km/h
